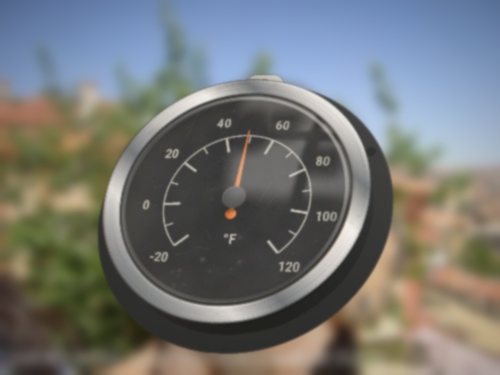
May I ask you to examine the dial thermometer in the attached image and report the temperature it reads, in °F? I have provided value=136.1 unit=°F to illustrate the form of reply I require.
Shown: value=50 unit=°F
